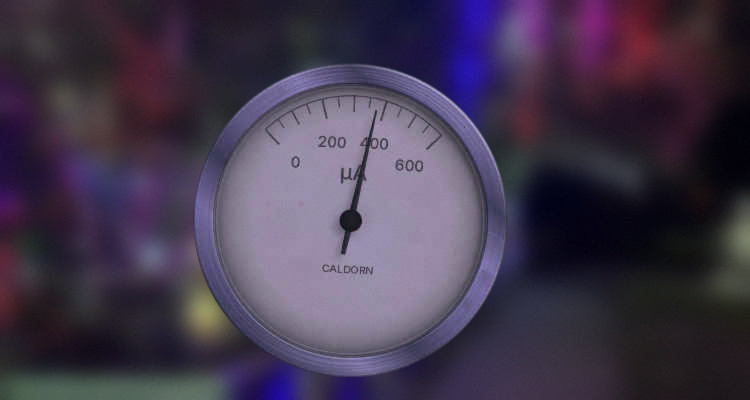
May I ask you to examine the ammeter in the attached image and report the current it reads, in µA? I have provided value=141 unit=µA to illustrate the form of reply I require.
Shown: value=375 unit=µA
